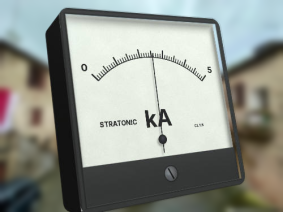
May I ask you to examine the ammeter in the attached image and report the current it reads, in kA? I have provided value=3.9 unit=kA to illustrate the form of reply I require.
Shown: value=2.5 unit=kA
